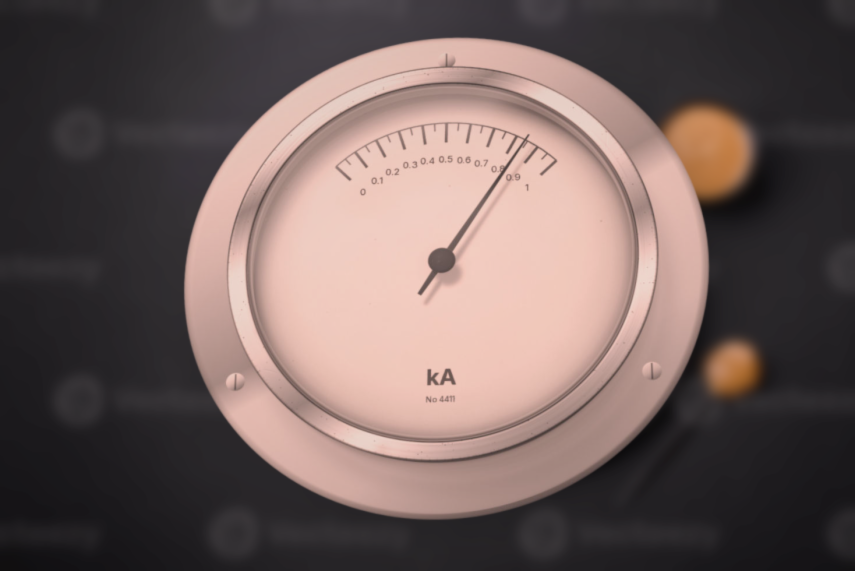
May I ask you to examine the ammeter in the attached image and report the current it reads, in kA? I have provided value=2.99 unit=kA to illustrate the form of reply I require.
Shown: value=0.85 unit=kA
